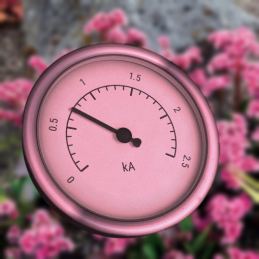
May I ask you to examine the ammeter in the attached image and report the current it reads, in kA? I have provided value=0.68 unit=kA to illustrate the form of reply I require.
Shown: value=0.7 unit=kA
